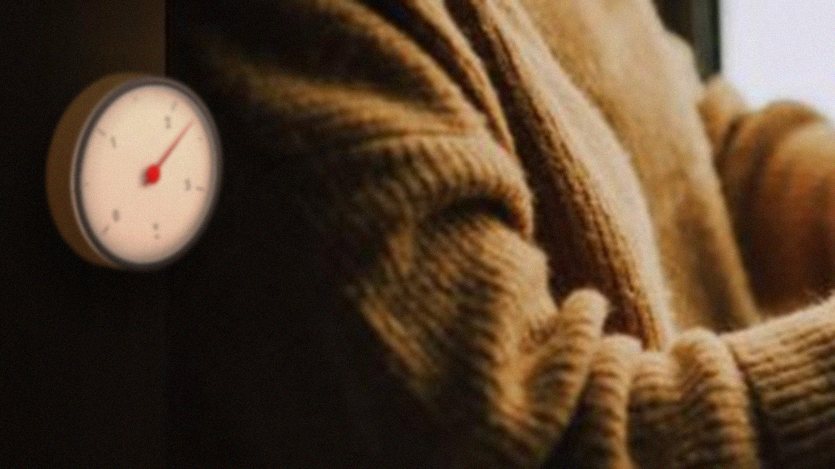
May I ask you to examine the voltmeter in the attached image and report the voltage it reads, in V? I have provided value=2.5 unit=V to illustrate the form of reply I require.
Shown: value=2.25 unit=V
